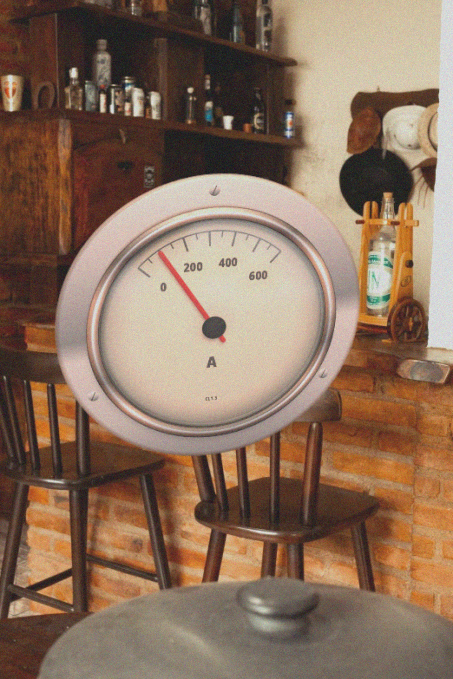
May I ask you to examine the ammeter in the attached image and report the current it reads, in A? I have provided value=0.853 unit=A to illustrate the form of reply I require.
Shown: value=100 unit=A
